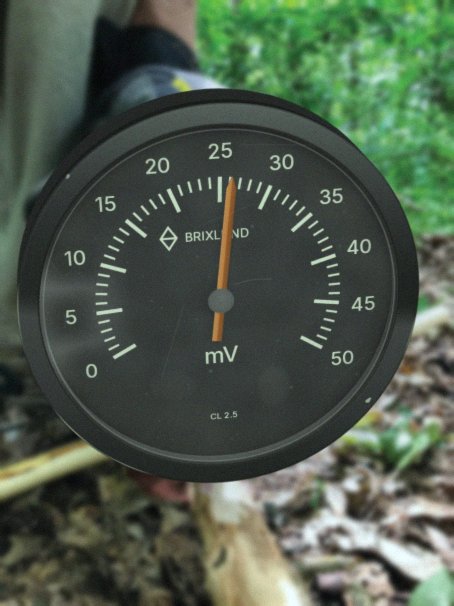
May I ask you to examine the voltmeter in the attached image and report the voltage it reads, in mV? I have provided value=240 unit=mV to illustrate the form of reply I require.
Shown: value=26 unit=mV
